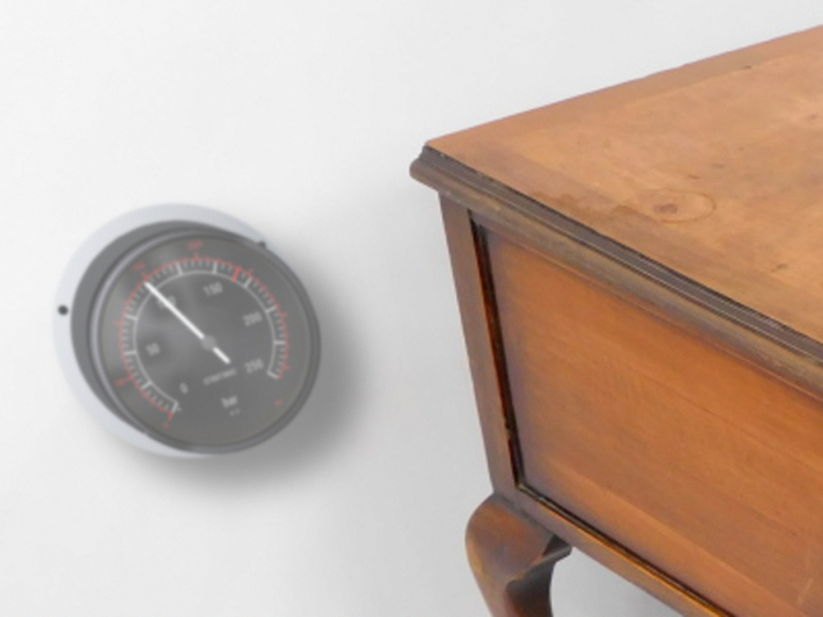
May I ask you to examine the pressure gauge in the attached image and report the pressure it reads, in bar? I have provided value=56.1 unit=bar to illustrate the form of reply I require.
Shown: value=100 unit=bar
